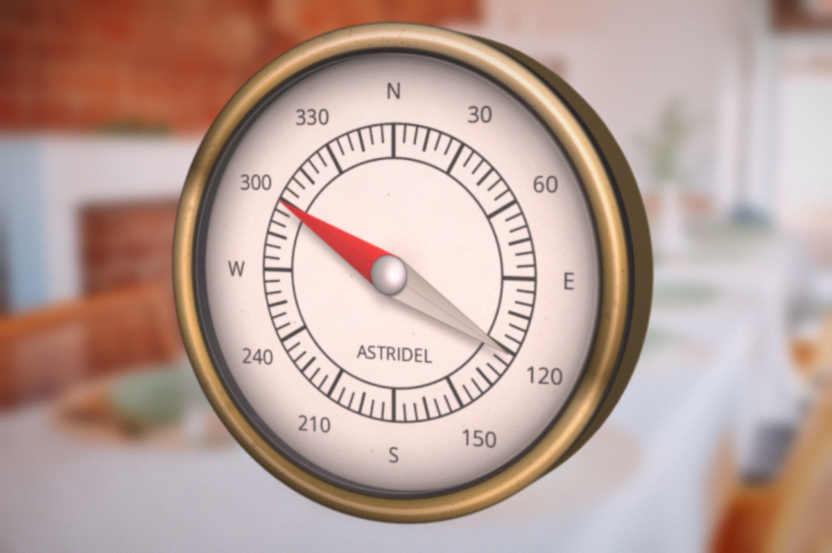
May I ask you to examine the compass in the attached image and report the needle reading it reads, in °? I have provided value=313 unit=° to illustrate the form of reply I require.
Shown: value=300 unit=°
